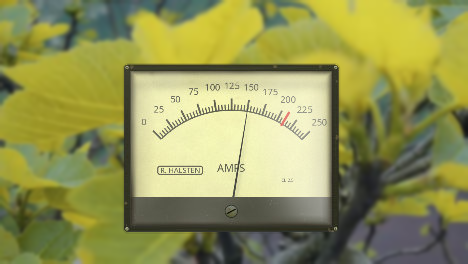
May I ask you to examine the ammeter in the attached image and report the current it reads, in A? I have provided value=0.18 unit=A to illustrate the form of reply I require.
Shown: value=150 unit=A
